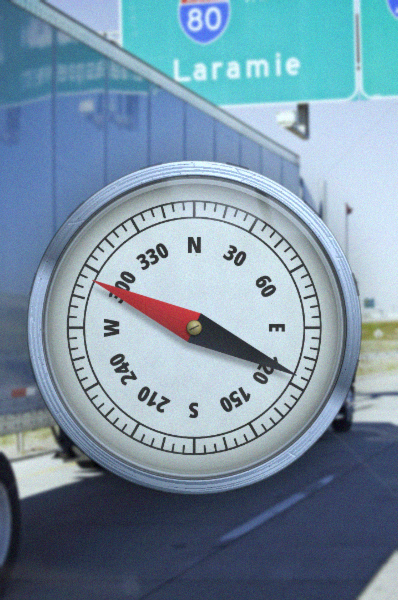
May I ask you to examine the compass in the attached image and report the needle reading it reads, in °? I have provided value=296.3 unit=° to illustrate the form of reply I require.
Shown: value=295 unit=°
